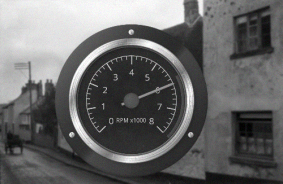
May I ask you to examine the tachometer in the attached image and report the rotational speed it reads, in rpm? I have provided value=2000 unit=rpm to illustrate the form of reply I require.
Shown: value=6000 unit=rpm
